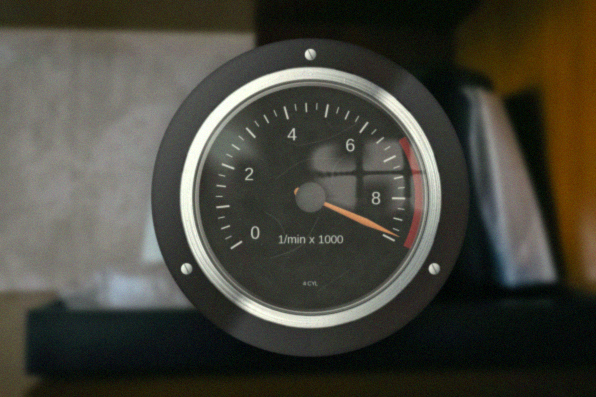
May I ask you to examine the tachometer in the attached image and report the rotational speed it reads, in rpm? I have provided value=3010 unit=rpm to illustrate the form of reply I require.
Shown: value=8875 unit=rpm
